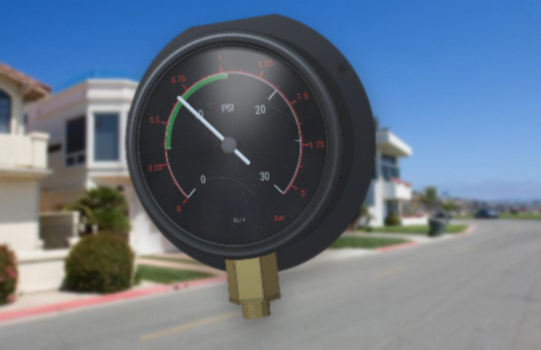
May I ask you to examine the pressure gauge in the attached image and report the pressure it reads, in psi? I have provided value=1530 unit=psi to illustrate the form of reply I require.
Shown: value=10 unit=psi
